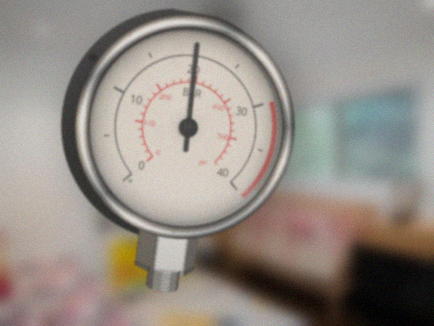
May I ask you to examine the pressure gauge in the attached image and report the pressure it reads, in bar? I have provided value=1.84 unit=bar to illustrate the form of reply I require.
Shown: value=20 unit=bar
